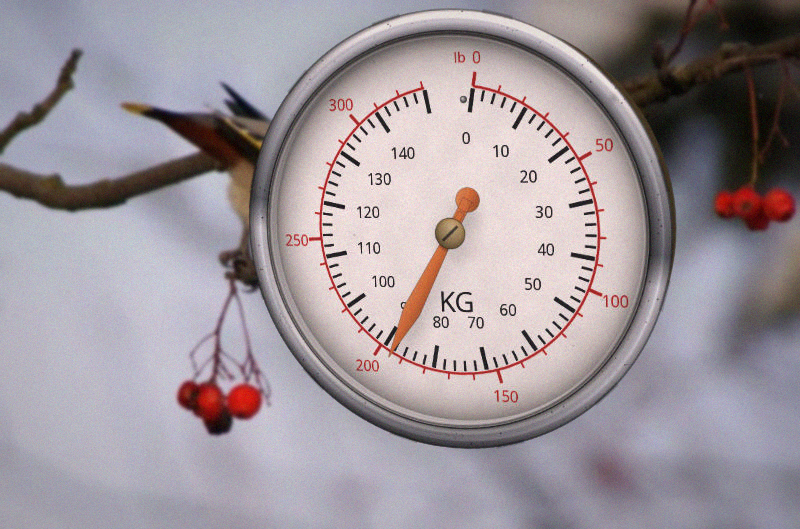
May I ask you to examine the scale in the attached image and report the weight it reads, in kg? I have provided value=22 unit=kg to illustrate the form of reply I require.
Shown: value=88 unit=kg
